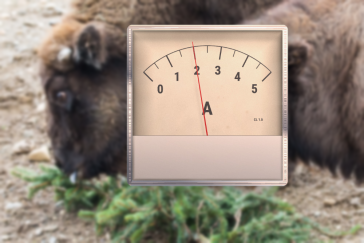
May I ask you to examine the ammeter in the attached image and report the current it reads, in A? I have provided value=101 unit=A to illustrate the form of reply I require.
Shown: value=2 unit=A
